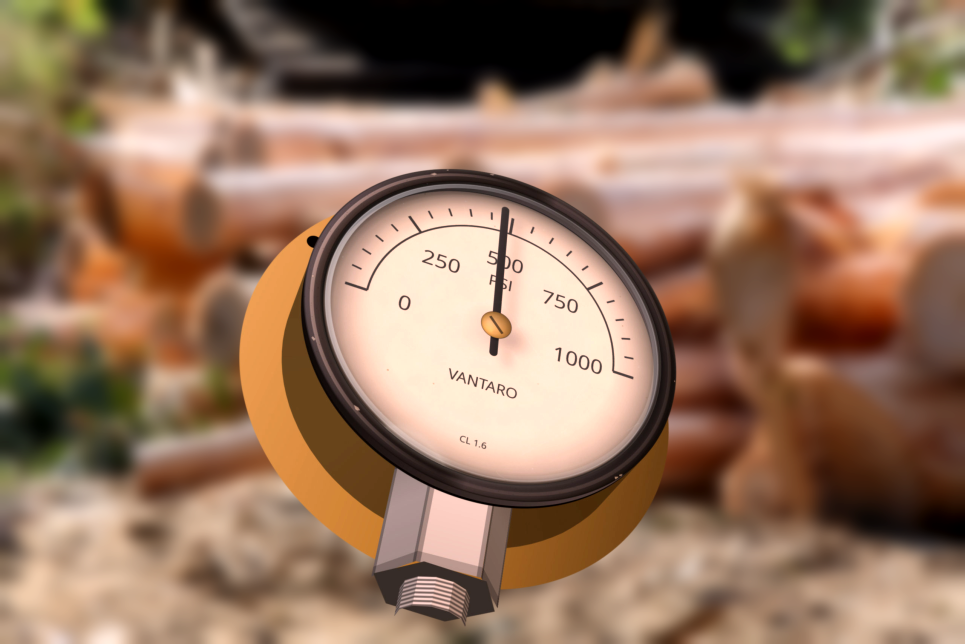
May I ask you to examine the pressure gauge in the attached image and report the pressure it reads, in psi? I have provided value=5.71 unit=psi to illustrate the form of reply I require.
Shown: value=475 unit=psi
